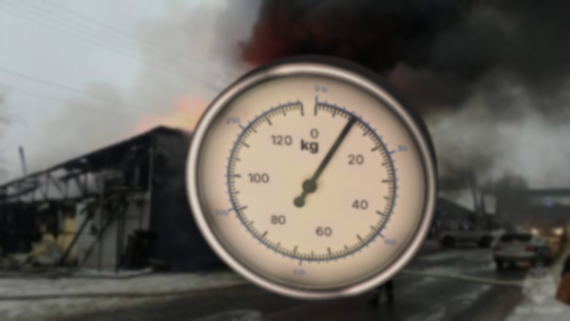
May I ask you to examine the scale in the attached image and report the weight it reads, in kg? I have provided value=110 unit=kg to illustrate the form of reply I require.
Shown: value=10 unit=kg
